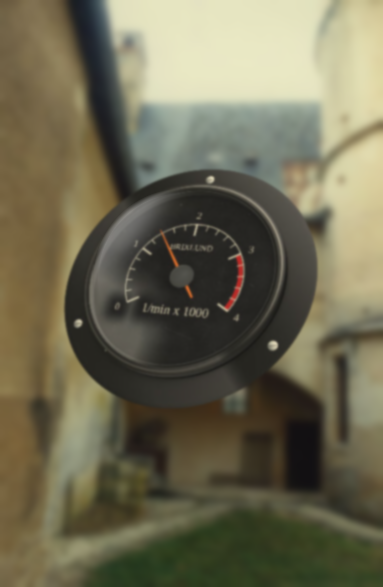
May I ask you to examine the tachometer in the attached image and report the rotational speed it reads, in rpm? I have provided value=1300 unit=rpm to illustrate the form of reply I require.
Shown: value=1400 unit=rpm
